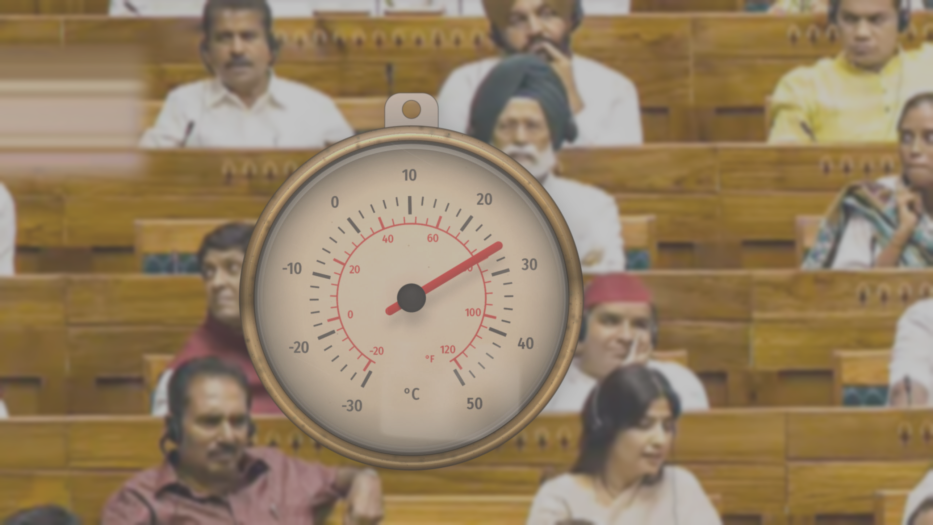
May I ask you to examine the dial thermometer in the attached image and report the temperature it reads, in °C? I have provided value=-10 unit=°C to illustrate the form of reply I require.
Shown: value=26 unit=°C
